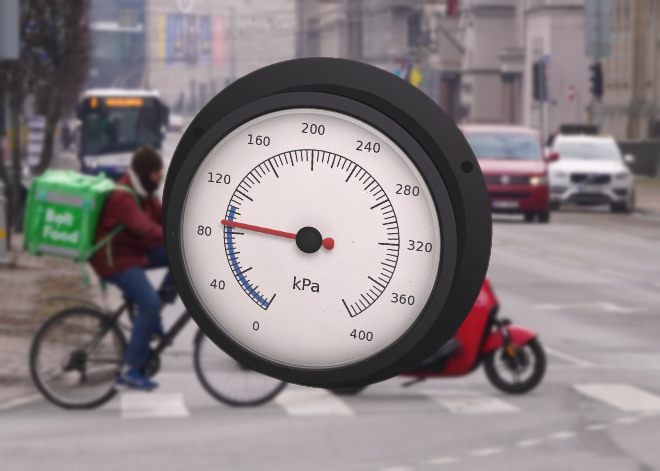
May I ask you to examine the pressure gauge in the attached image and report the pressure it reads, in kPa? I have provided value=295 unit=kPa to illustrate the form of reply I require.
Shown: value=90 unit=kPa
